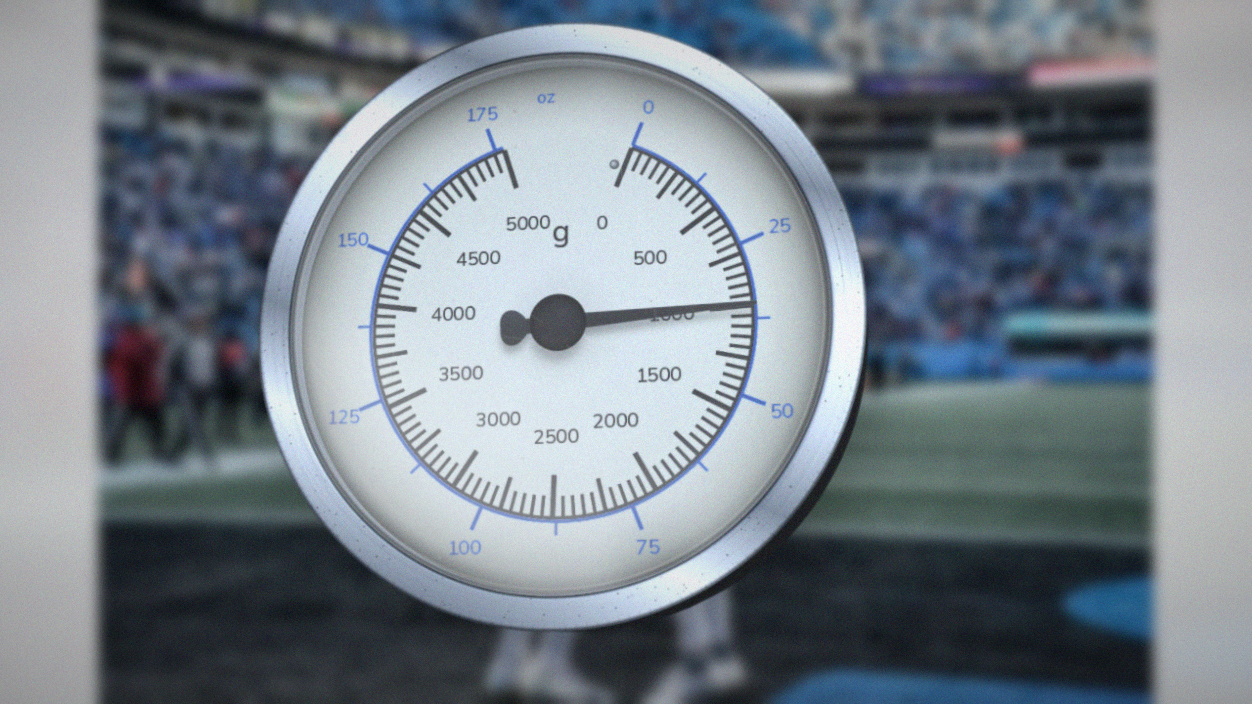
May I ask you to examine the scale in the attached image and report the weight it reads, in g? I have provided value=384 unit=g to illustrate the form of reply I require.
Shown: value=1000 unit=g
